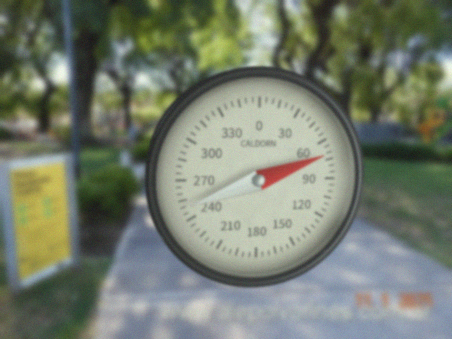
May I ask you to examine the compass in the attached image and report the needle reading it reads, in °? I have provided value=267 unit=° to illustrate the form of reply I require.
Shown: value=70 unit=°
